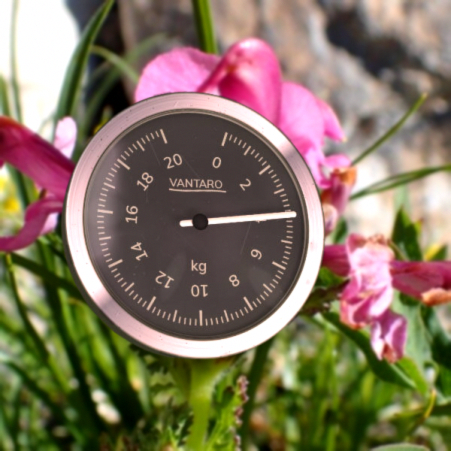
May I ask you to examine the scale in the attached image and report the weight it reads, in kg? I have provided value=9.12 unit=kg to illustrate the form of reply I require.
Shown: value=4 unit=kg
